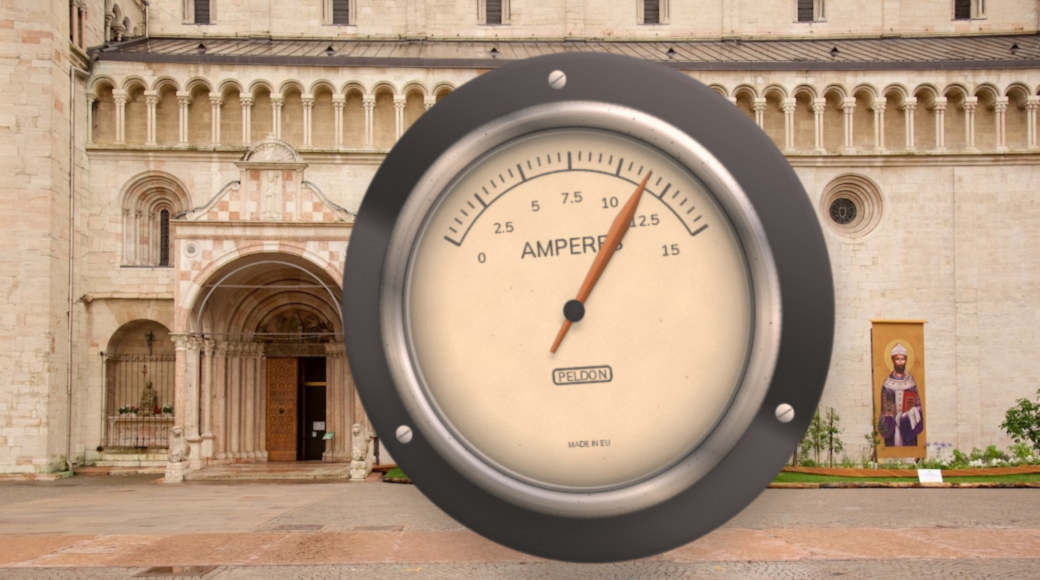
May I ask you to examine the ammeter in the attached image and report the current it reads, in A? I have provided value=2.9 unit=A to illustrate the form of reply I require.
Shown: value=11.5 unit=A
